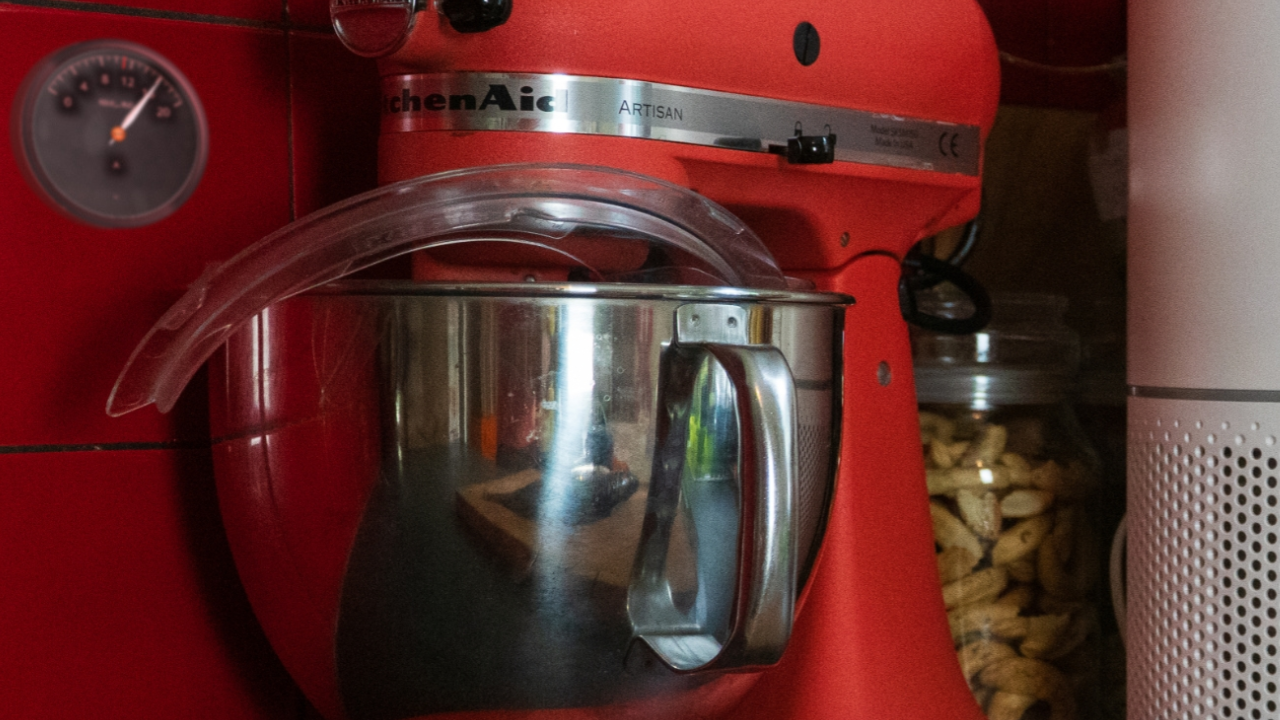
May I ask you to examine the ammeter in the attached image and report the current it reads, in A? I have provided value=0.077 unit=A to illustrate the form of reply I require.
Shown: value=16 unit=A
